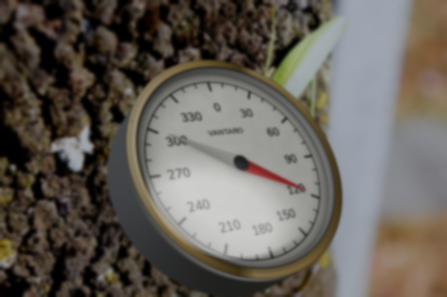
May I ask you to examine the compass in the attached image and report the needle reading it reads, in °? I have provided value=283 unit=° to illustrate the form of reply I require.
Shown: value=120 unit=°
